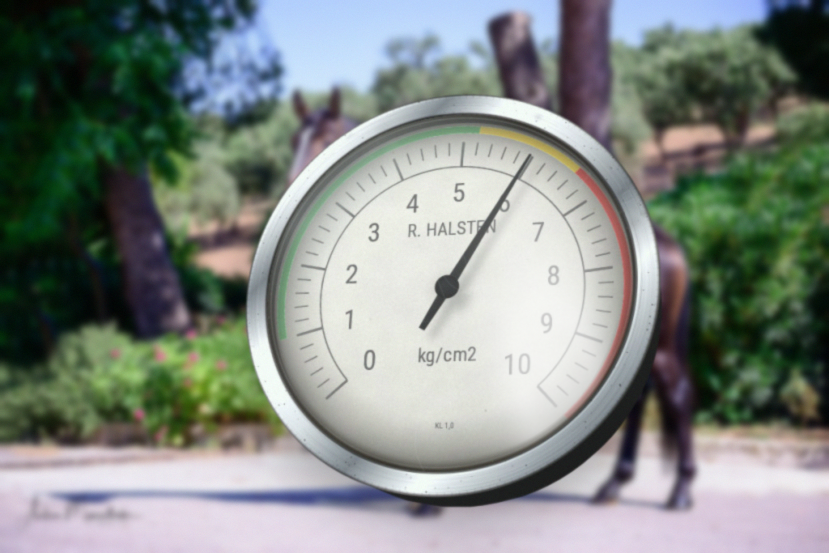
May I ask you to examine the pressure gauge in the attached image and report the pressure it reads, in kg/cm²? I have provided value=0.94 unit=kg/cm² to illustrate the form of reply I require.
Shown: value=6 unit=kg/cm²
